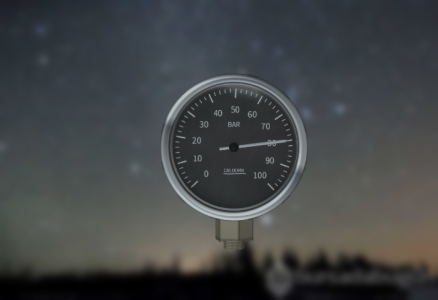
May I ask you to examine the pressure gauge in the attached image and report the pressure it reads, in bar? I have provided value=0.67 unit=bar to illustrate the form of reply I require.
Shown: value=80 unit=bar
